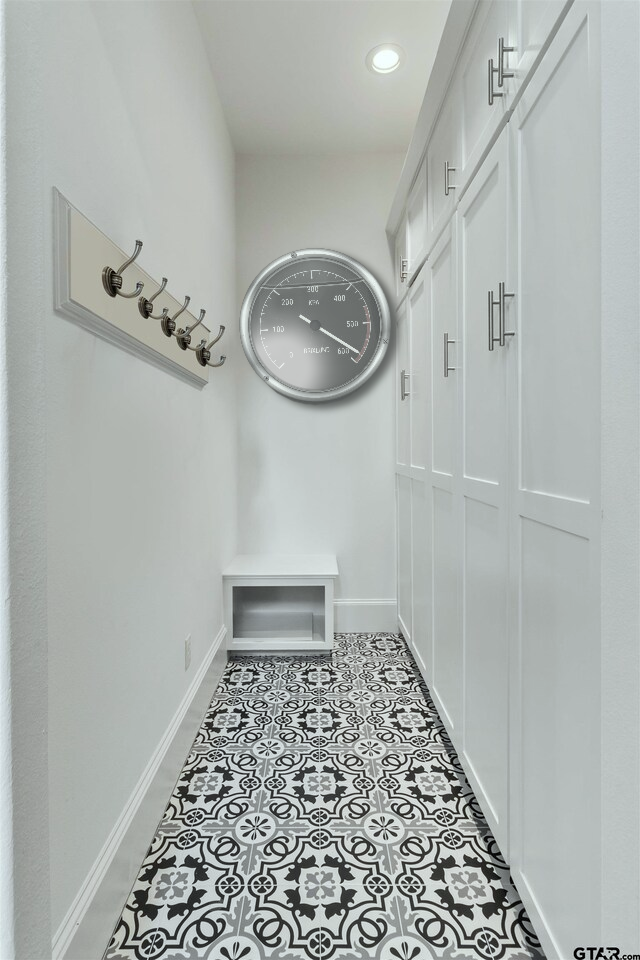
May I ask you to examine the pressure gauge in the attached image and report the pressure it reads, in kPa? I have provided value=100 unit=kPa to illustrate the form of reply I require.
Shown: value=580 unit=kPa
